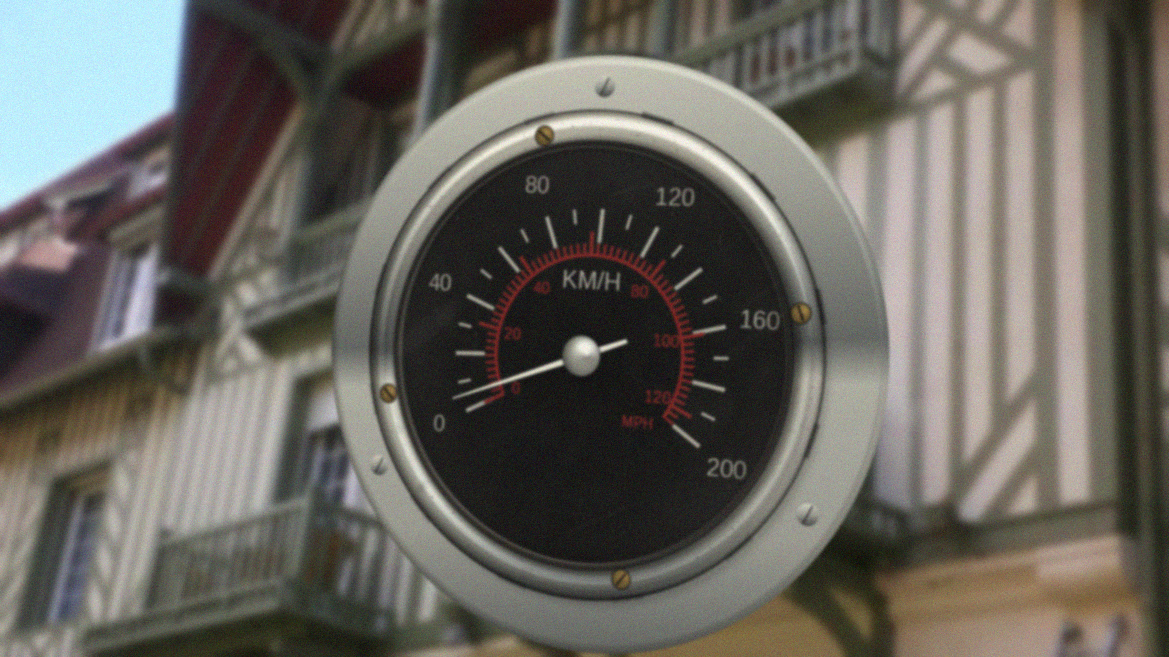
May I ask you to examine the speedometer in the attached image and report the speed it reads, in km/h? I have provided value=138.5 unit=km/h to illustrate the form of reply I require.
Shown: value=5 unit=km/h
